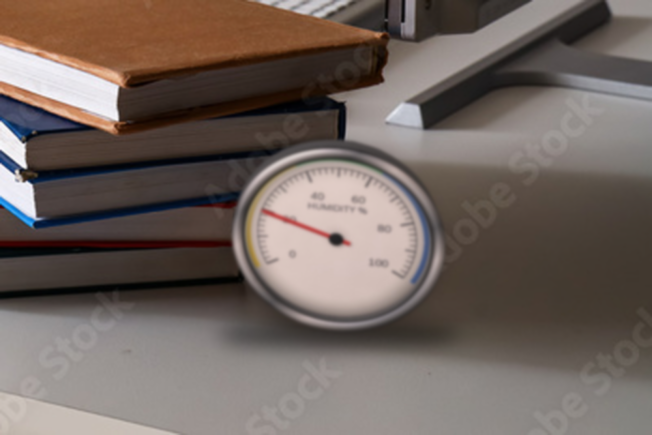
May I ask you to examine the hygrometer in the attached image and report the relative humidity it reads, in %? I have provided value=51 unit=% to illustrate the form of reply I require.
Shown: value=20 unit=%
